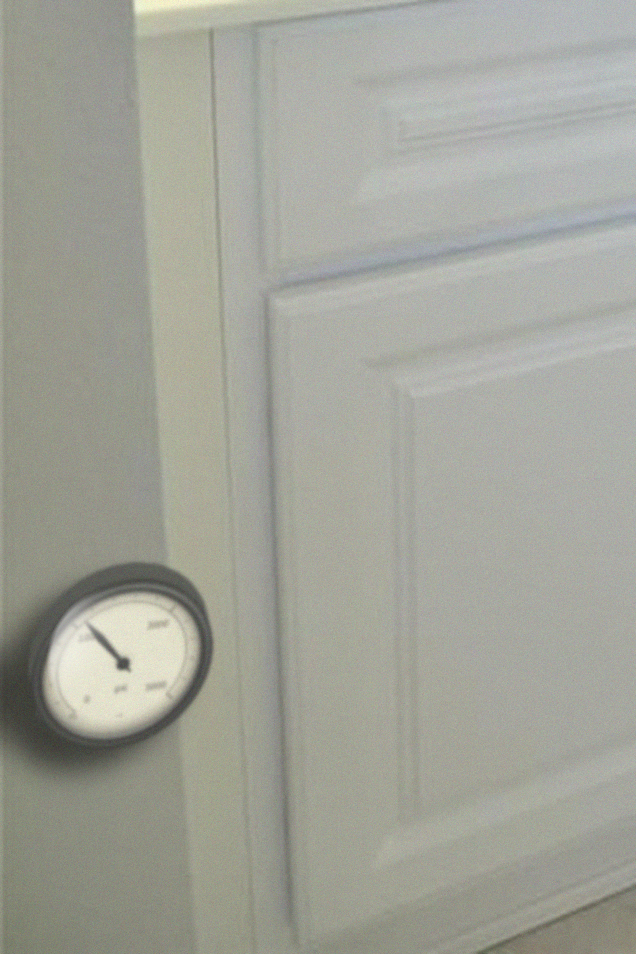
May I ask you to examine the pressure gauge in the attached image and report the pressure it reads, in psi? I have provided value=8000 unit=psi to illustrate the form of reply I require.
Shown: value=1100 unit=psi
